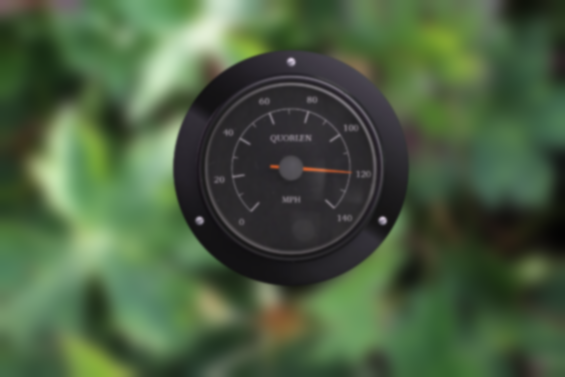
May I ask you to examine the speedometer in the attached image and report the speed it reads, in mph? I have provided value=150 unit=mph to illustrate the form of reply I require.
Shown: value=120 unit=mph
